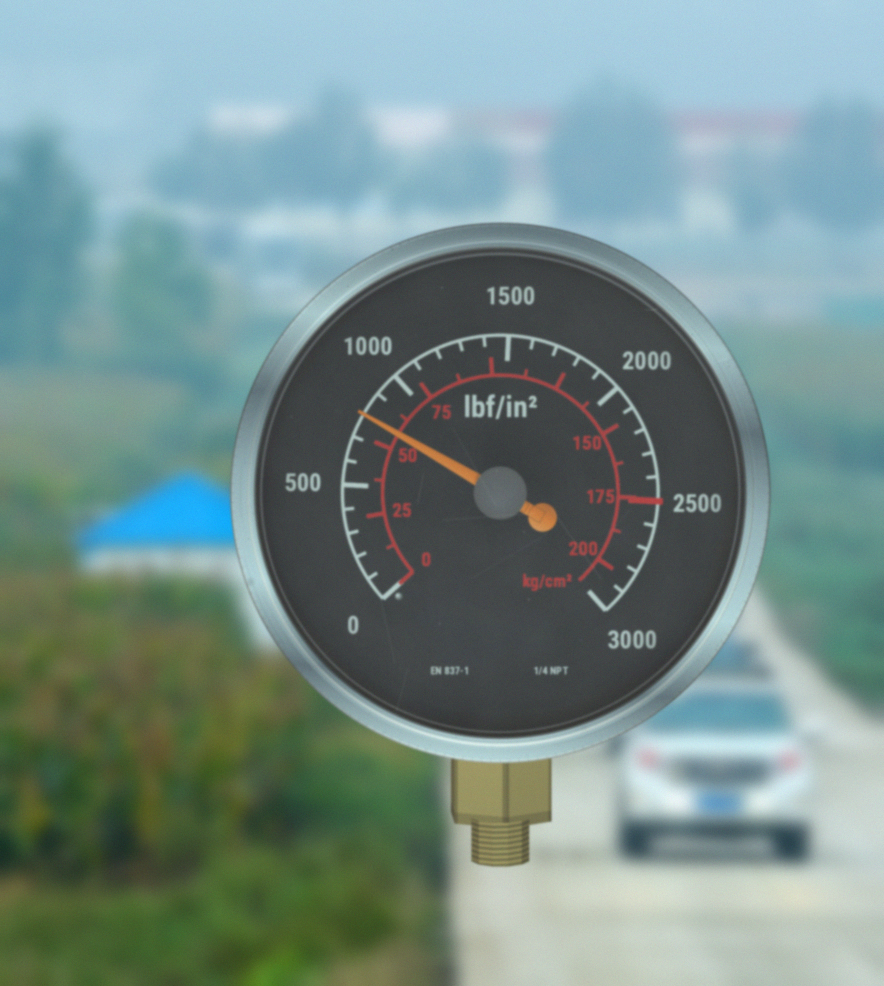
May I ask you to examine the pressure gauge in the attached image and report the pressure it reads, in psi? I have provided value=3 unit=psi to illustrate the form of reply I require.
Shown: value=800 unit=psi
